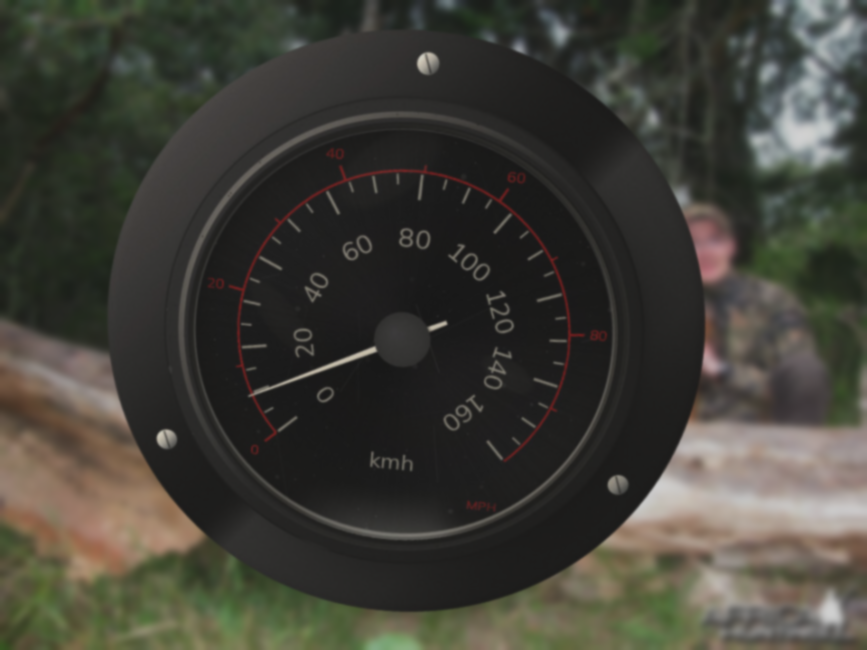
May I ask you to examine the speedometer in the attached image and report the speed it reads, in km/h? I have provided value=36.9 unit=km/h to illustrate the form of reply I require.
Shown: value=10 unit=km/h
